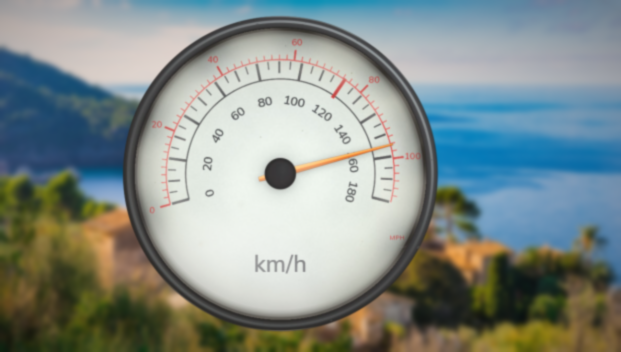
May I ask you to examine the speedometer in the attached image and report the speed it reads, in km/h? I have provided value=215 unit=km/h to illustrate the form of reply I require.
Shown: value=155 unit=km/h
